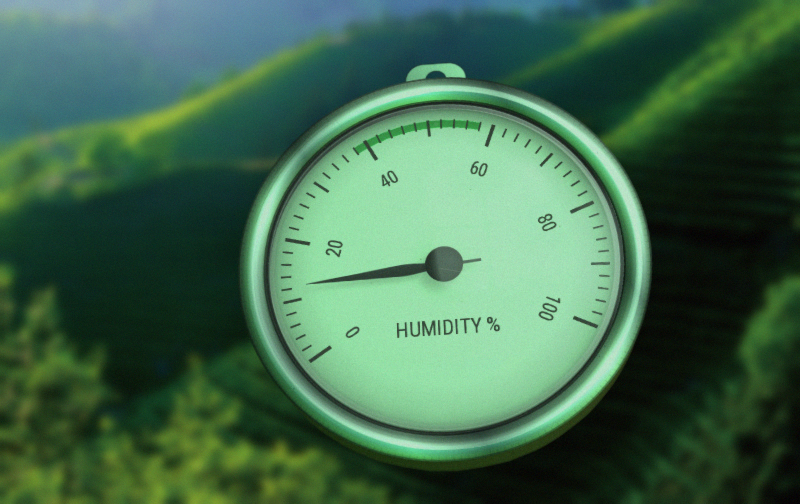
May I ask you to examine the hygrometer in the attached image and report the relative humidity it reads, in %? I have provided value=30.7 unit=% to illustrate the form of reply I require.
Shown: value=12 unit=%
